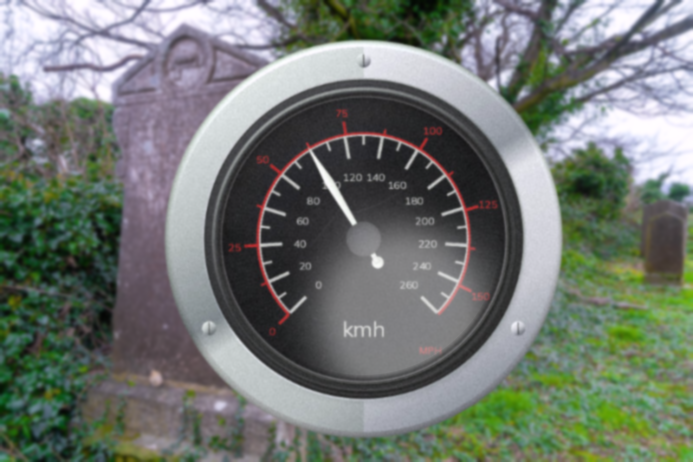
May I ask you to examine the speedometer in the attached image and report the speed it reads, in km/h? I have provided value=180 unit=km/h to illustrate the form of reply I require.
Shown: value=100 unit=km/h
